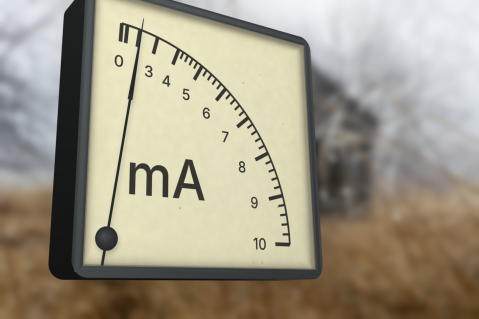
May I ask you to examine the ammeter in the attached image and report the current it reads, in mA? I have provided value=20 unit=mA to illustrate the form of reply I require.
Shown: value=2 unit=mA
